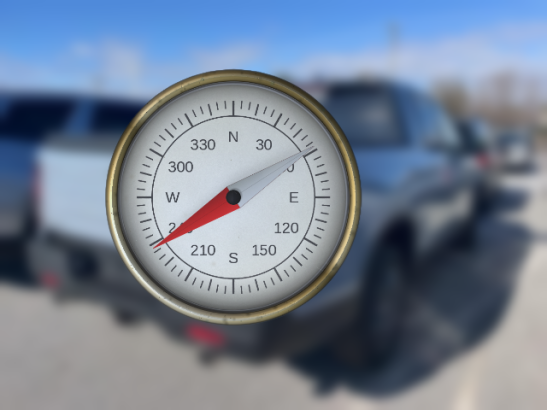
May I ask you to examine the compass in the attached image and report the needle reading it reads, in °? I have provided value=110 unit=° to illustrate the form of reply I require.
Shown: value=237.5 unit=°
